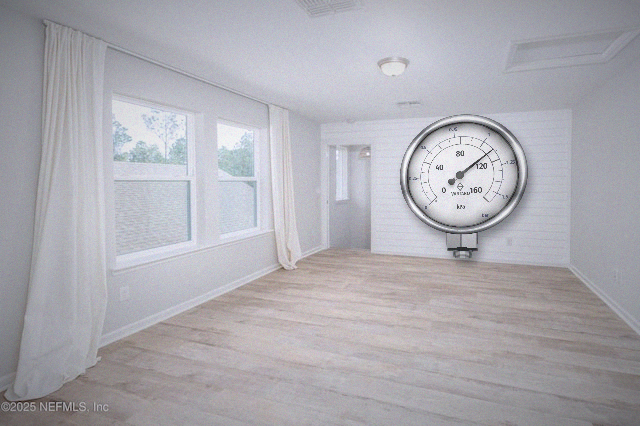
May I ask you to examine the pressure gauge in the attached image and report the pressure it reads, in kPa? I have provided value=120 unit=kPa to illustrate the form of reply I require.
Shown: value=110 unit=kPa
